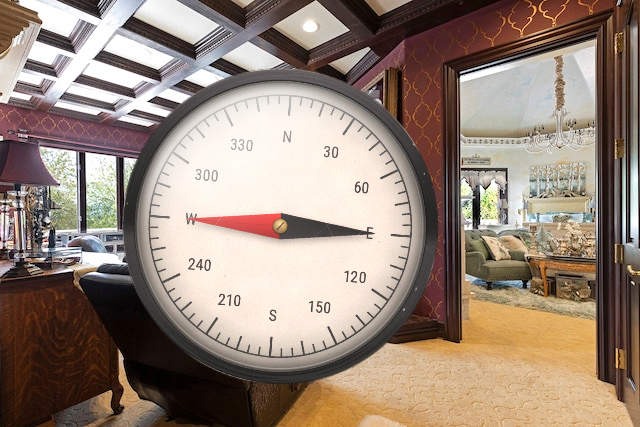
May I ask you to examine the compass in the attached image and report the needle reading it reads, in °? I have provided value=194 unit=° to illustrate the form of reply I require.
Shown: value=270 unit=°
